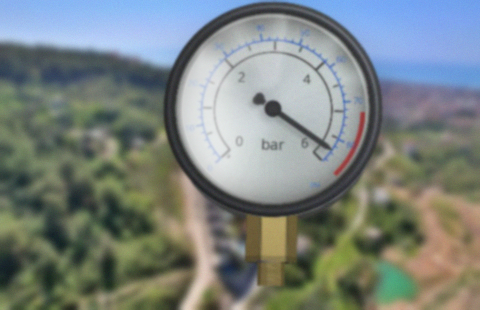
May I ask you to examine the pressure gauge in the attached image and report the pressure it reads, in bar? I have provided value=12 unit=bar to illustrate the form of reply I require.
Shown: value=5.75 unit=bar
